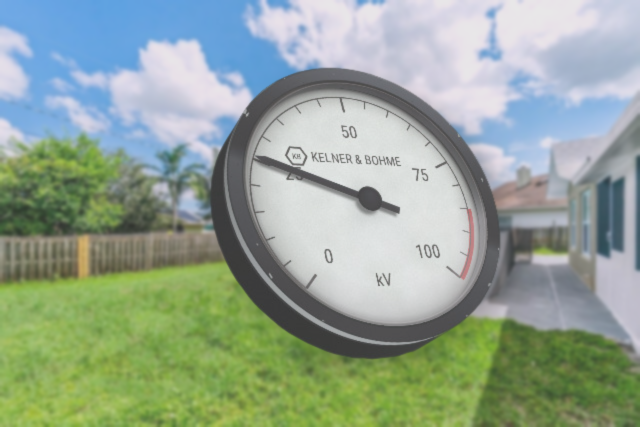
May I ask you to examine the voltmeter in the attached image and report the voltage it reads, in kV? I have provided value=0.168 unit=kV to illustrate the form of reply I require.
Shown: value=25 unit=kV
